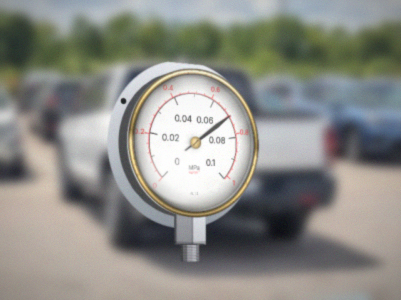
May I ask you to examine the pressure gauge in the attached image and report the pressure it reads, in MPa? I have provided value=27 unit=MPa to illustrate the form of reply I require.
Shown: value=0.07 unit=MPa
